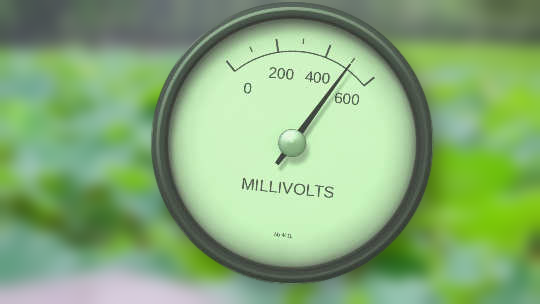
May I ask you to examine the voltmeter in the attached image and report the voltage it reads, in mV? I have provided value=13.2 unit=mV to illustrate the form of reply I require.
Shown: value=500 unit=mV
